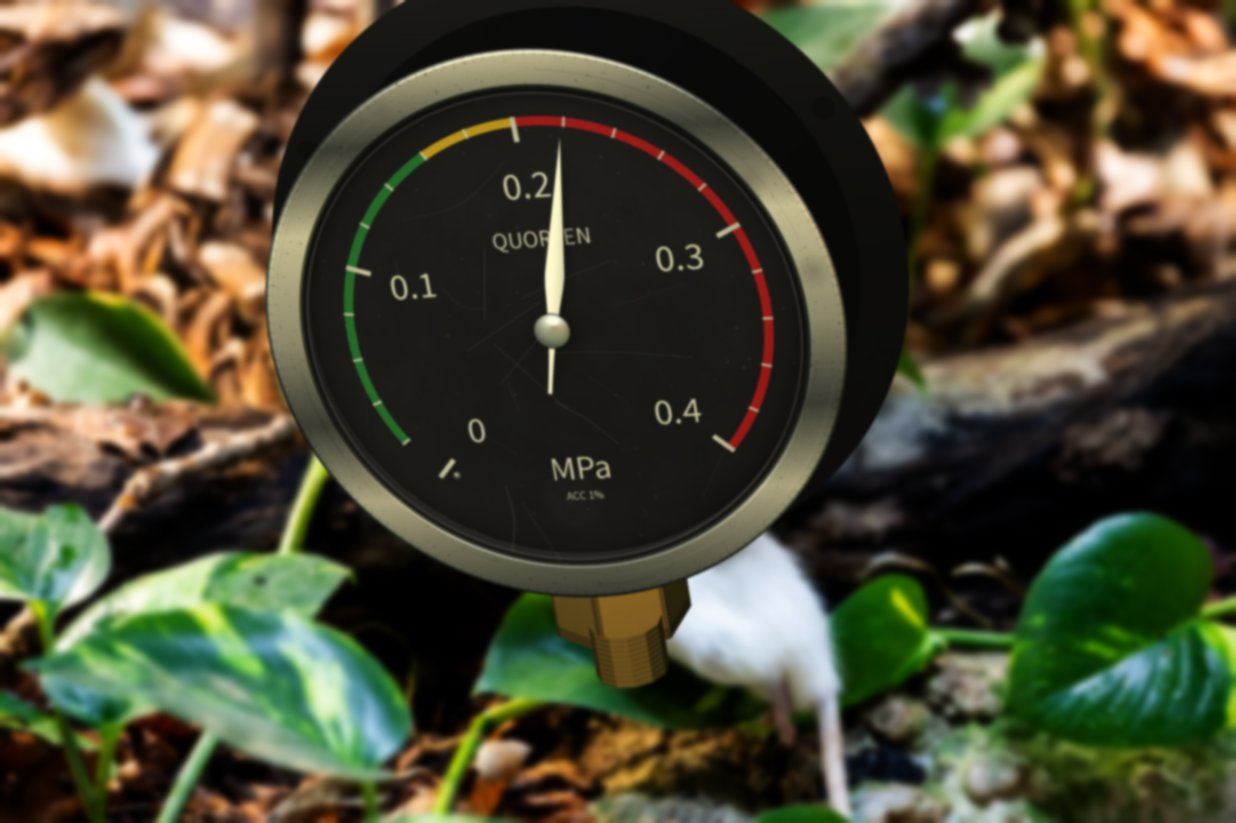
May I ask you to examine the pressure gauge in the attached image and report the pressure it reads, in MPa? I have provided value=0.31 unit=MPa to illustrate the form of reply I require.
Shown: value=0.22 unit=MPa
